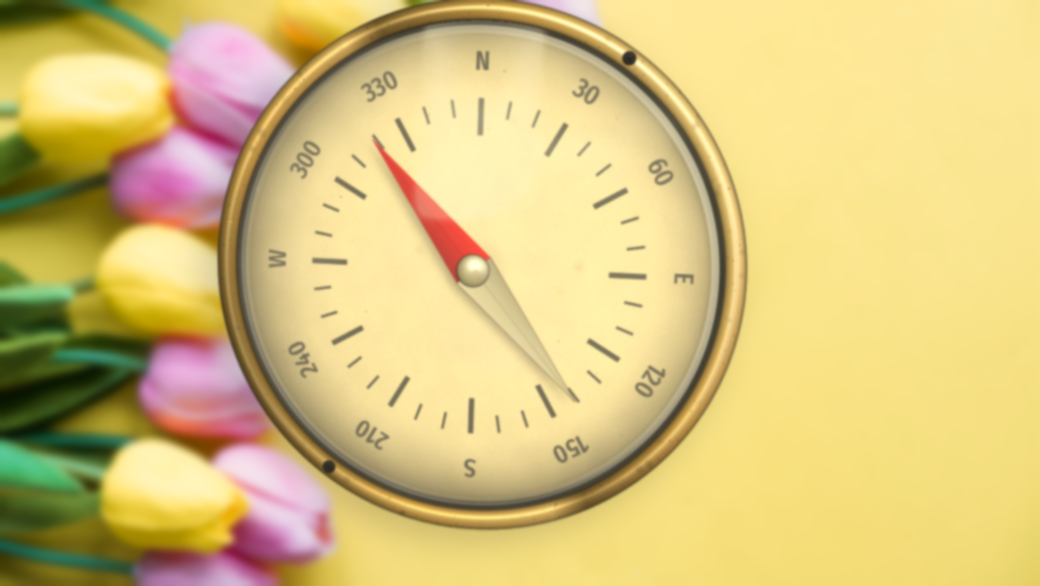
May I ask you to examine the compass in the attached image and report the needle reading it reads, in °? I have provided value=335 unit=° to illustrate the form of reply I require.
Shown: value=320 unit=°
